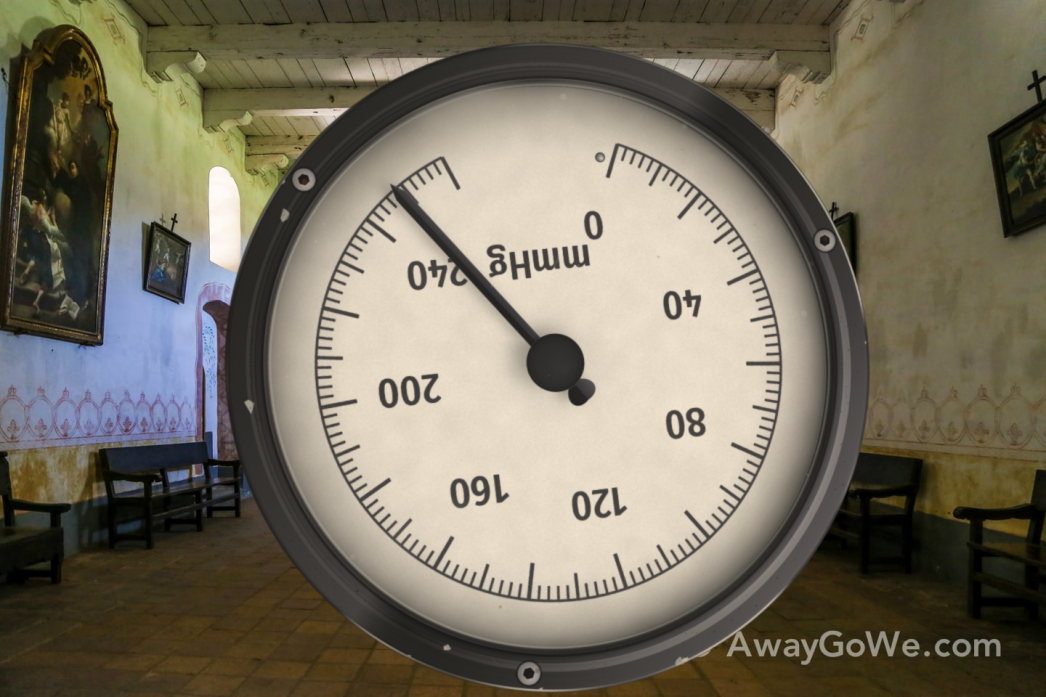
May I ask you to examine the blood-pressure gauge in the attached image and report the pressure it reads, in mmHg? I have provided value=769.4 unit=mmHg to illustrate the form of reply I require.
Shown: value=248 unit=mmHg
